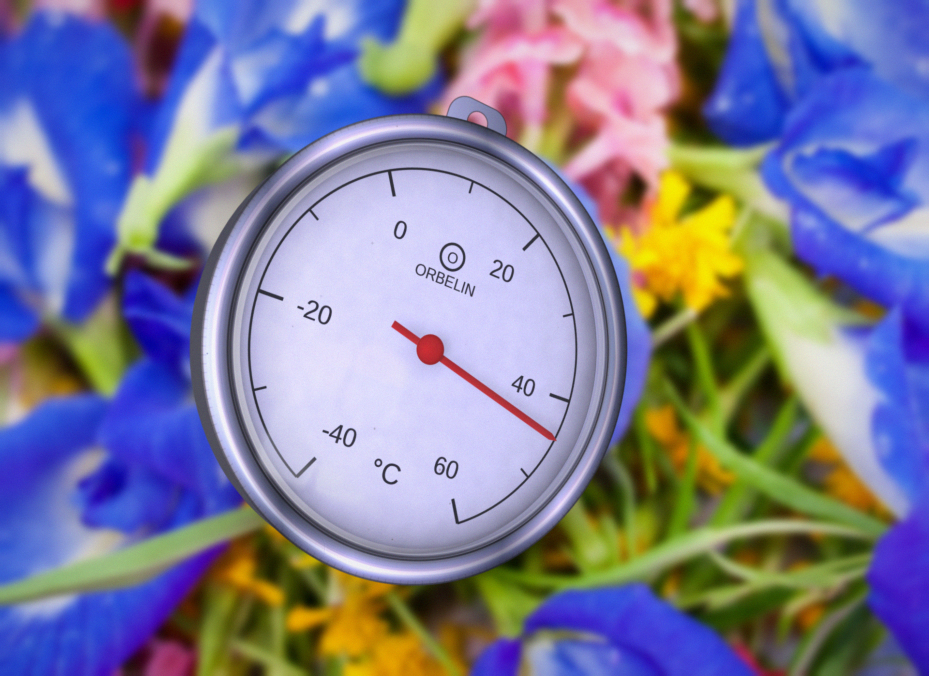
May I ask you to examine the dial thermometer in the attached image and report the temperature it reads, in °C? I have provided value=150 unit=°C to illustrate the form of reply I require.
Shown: value=45 unit=°C
